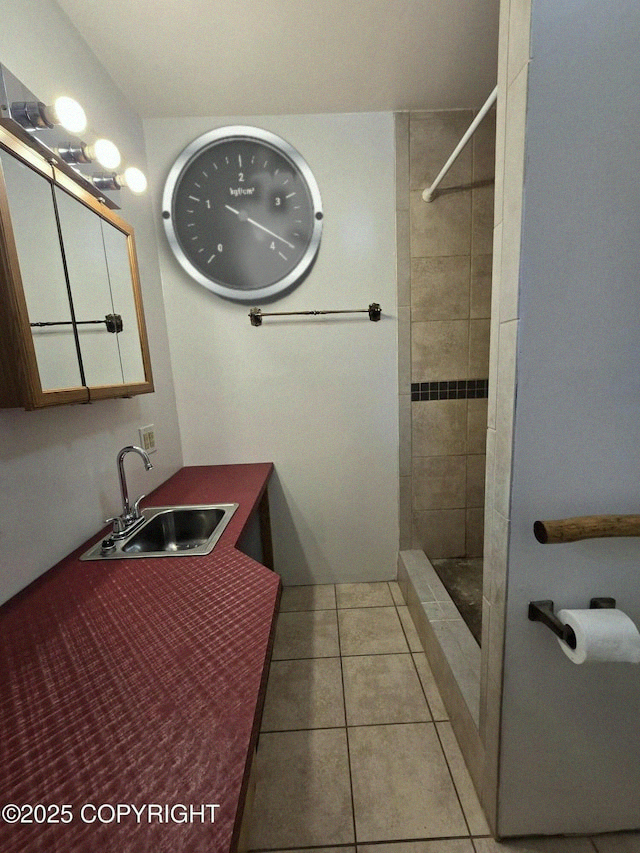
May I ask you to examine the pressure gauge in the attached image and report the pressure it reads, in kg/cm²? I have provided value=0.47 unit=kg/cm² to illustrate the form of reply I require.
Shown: value=3.8 unit=kg/cm²
